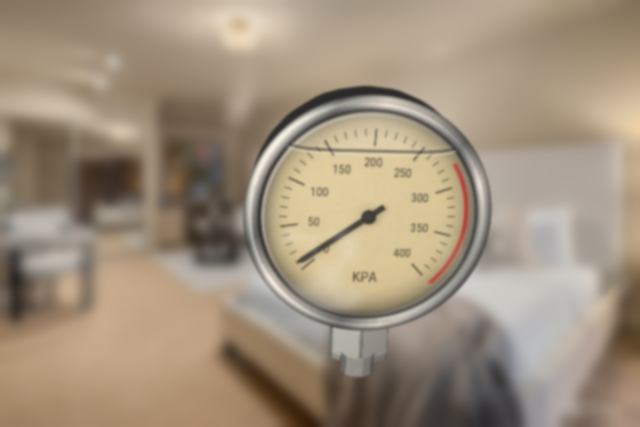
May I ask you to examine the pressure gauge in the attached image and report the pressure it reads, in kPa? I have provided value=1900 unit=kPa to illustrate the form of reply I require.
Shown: value=10 unit=kPa
